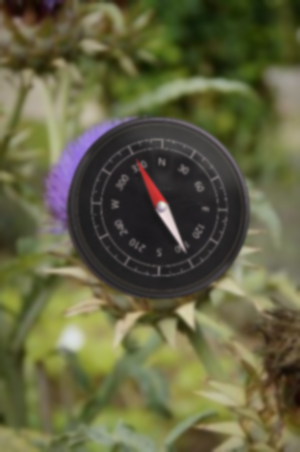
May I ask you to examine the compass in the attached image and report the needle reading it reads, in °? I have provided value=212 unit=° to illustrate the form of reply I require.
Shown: value=330 unit=°
